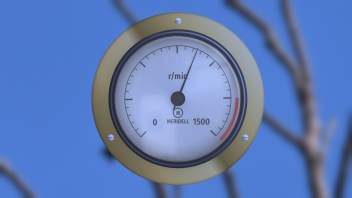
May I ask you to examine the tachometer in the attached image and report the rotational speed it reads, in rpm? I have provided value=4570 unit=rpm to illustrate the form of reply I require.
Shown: value=875 unit=rpm
